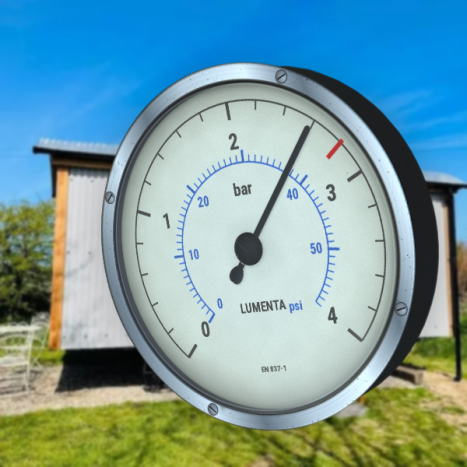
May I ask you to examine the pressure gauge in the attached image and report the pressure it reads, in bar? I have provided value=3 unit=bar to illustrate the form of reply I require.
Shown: value=2.6 unit=bar
